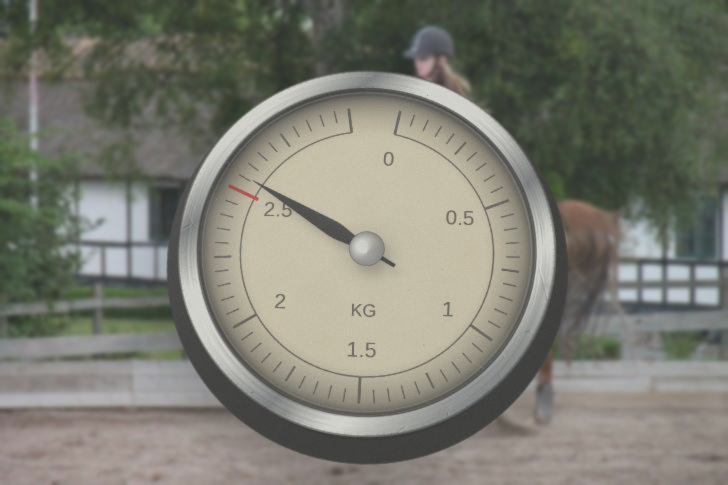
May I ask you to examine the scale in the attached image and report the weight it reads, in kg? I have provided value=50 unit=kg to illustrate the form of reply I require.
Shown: value=2.55 unit=kg
